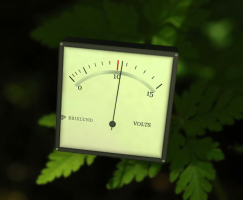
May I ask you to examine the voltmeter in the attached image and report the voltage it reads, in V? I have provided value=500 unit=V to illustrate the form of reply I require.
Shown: value=10.5 unit=V
